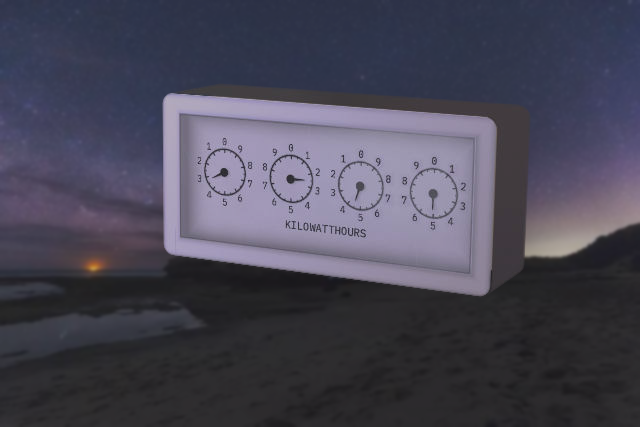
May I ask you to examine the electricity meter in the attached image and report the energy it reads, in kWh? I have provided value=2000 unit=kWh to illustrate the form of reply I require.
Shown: value=3245 unit=kWh
